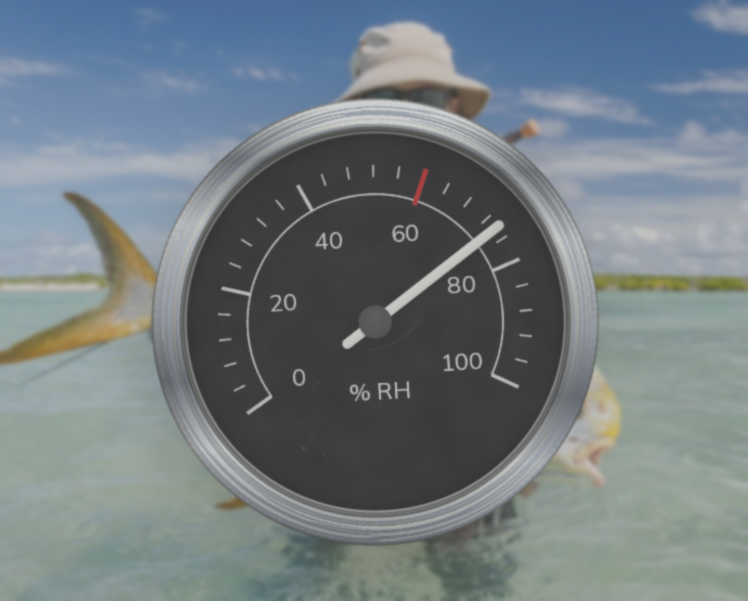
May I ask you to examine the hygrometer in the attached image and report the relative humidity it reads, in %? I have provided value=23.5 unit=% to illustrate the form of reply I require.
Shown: value=74 unit=%
